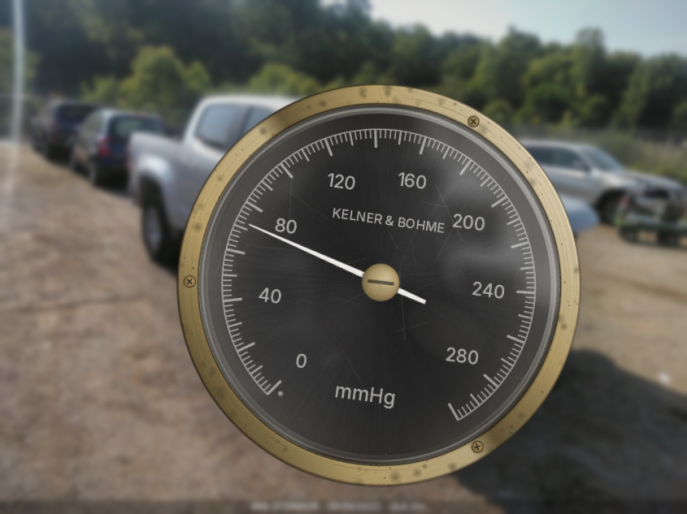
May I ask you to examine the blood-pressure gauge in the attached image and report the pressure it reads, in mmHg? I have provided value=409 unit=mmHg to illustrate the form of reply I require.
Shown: value=72 unit=mmHg
